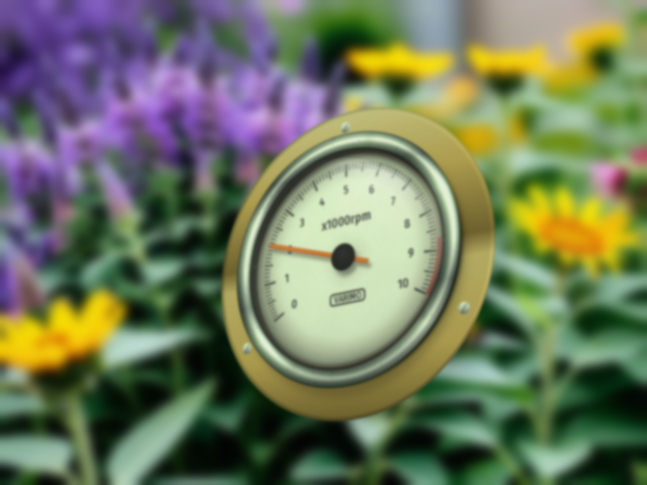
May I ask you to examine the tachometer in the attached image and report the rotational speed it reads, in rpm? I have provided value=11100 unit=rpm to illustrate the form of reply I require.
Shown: value=2000 unit=rpm
